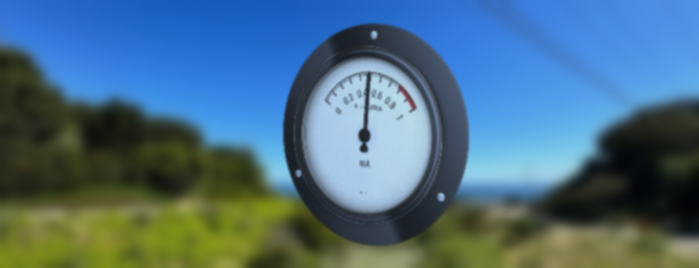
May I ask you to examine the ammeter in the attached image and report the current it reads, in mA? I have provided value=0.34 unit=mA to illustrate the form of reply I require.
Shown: value=0.5 unit=mA
